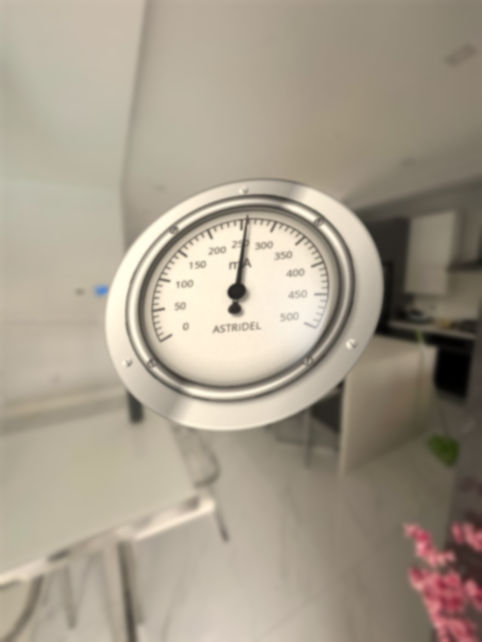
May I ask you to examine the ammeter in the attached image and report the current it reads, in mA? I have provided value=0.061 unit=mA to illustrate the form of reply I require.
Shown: value=260 unit=mA
